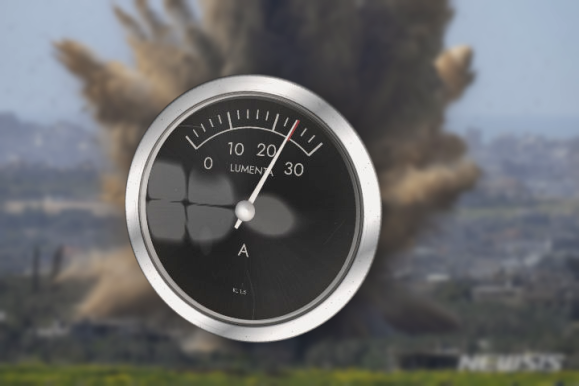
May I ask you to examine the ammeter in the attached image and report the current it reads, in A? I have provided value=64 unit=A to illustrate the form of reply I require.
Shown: value=24 unit=A
